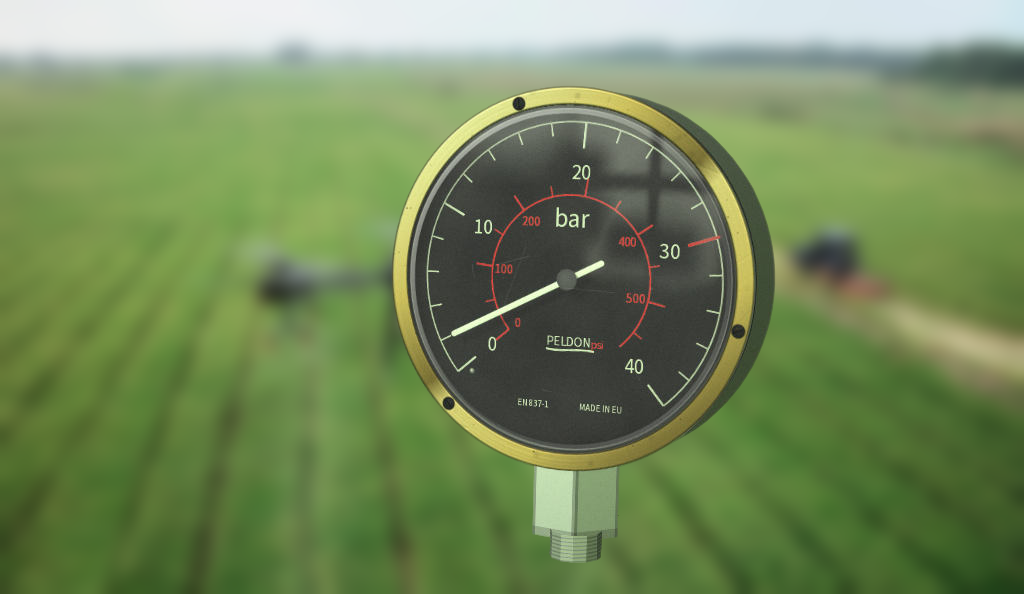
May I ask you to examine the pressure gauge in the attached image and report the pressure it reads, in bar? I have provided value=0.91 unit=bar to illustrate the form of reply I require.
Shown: value=2 unit=bar
